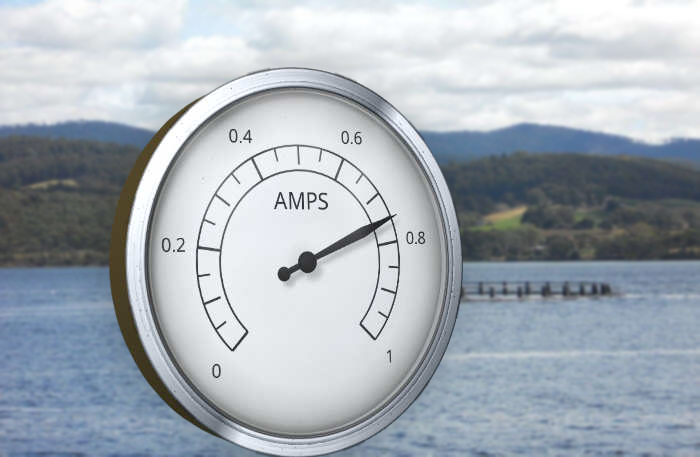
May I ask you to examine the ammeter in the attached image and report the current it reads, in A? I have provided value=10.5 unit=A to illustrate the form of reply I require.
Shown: value=0.75 unit=A
